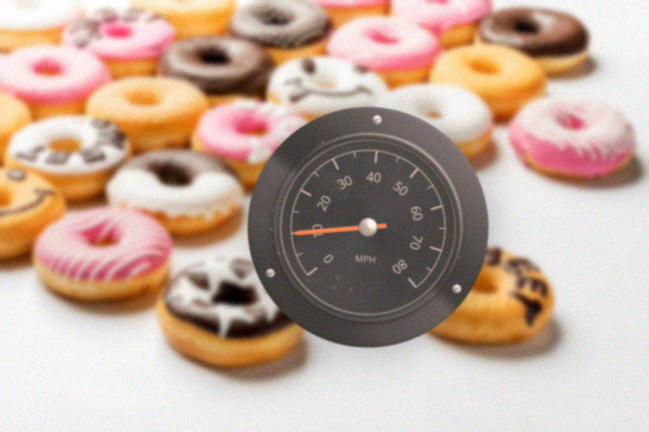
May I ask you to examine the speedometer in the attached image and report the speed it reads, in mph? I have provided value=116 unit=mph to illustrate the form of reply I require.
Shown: value=10 unit=mph
